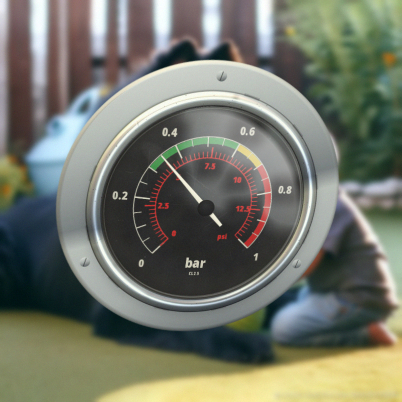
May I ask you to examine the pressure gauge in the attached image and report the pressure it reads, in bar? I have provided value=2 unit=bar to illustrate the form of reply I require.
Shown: value=0.35 unit=bar
